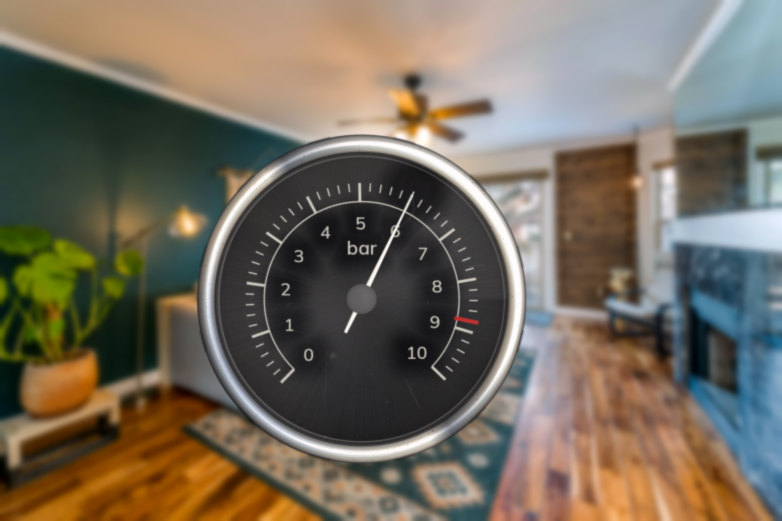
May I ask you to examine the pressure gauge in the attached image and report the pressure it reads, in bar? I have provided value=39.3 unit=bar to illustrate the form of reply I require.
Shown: value=6 unit=bar
